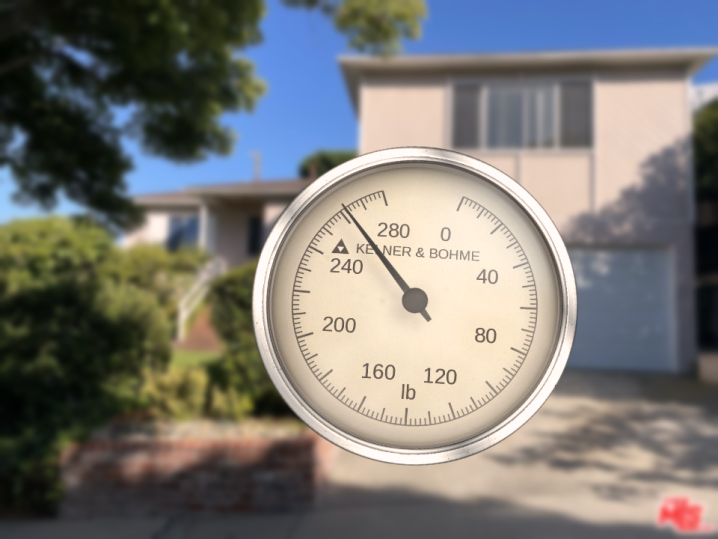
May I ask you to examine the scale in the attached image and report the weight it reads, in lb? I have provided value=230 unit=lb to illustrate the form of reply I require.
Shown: value=262 unit=lb
